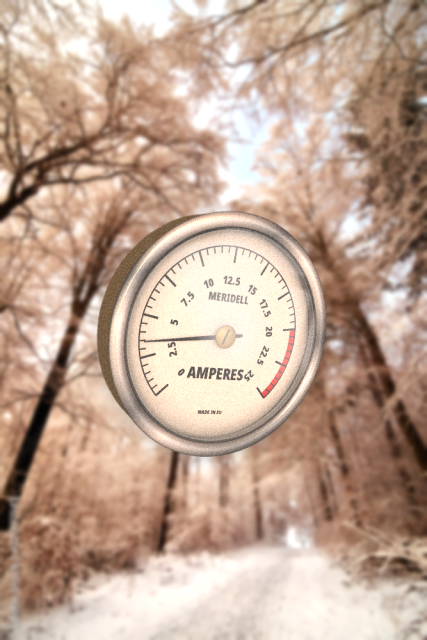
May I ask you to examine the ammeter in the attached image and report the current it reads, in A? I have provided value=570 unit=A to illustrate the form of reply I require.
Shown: value=3.5 unit=A
